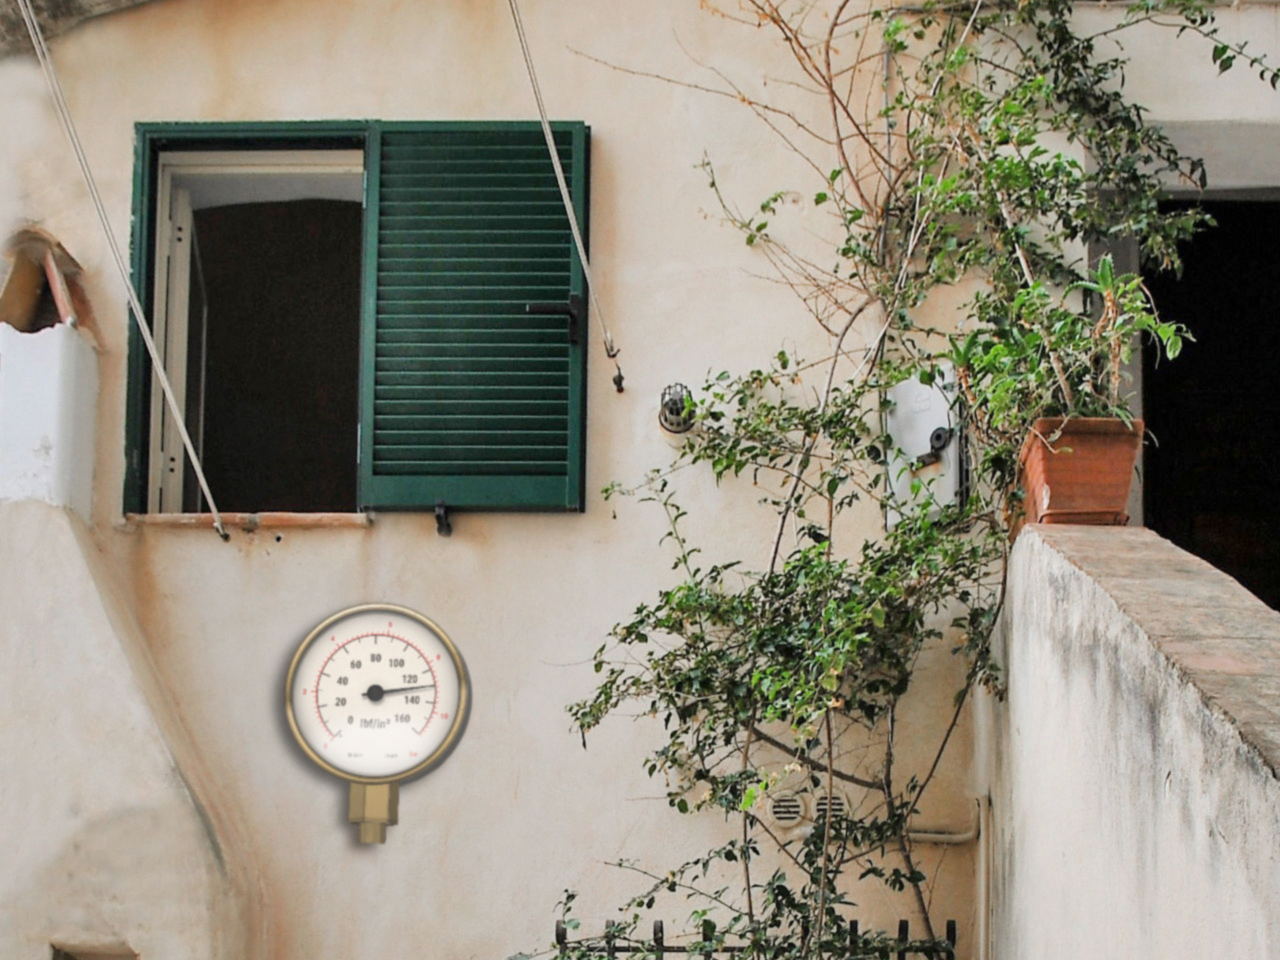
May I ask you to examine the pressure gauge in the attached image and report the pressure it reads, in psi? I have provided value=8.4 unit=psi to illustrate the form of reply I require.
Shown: value=130 unit=psi
